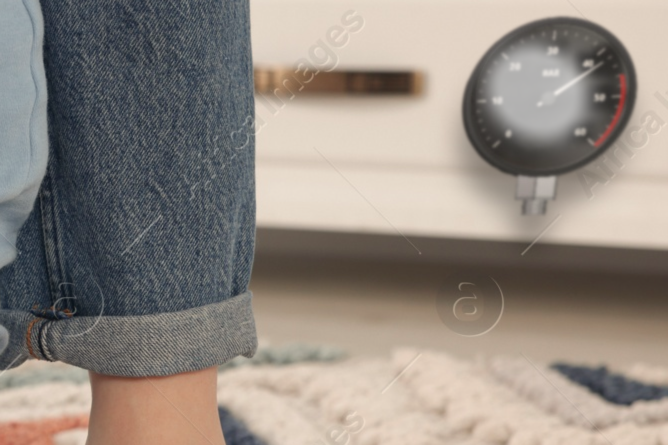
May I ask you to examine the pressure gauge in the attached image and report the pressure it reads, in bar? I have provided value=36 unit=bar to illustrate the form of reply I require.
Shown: value=42 unit=bar
